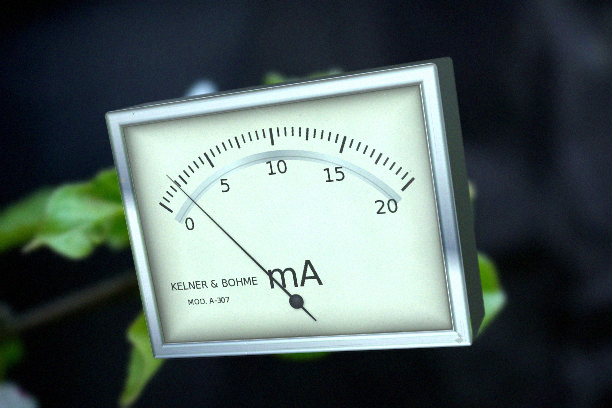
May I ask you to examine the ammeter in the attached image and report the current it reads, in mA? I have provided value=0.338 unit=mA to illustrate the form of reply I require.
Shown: value=2 unit=mA
